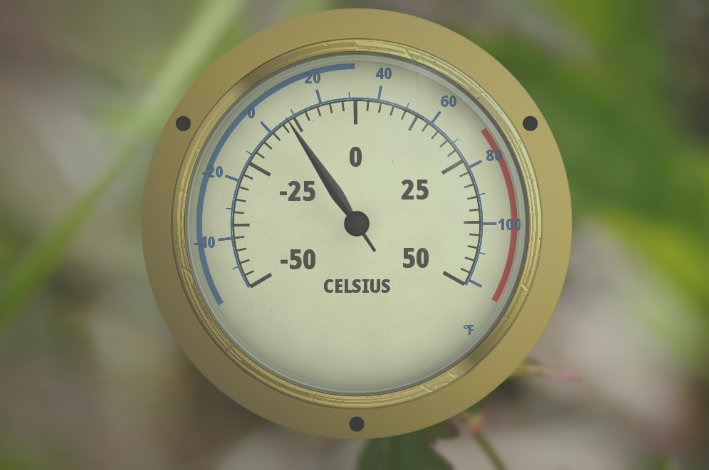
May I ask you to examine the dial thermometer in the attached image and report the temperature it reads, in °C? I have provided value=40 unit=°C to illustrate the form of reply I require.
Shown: value=-13.75 unit=°C
